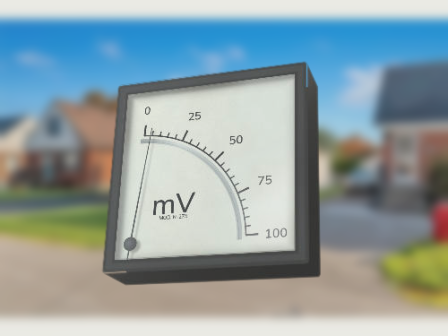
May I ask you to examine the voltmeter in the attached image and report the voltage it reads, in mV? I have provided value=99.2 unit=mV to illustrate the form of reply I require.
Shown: value=5 unit=mV
